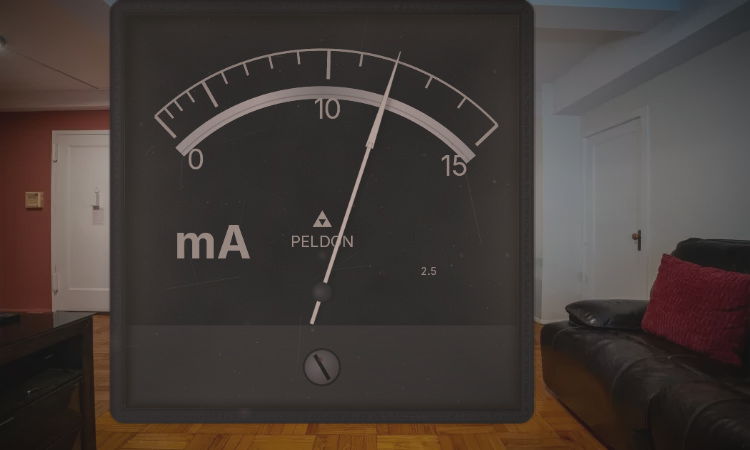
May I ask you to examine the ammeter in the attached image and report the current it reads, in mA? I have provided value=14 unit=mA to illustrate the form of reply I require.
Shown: value=12 unit=mA
